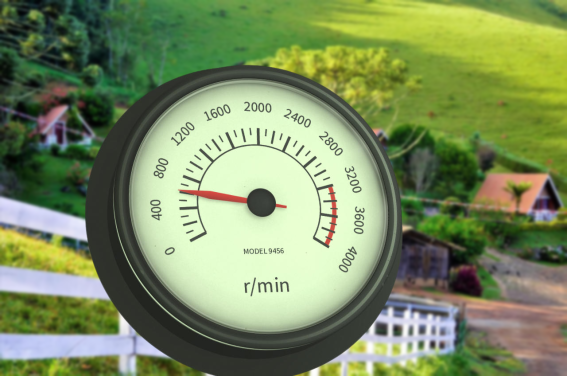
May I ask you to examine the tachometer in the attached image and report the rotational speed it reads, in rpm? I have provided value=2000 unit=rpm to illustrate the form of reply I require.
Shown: value=600 unit=rpm
